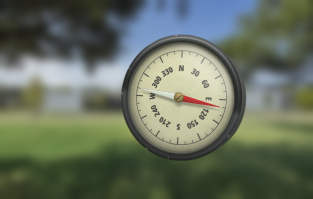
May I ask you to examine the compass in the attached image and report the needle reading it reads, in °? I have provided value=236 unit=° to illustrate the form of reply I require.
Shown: value=100 unit=°
